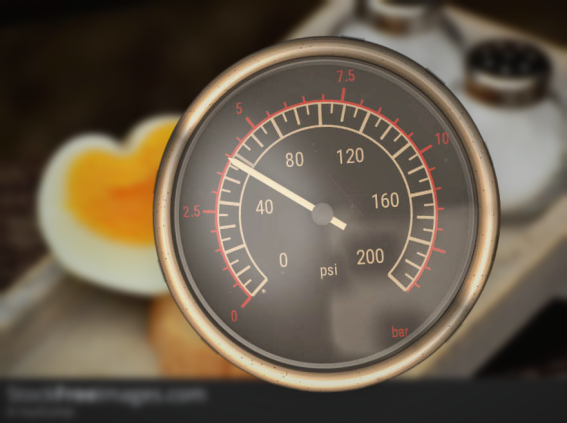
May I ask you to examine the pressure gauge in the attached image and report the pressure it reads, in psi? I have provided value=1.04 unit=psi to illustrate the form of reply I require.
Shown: value=57.5 unit=psi
